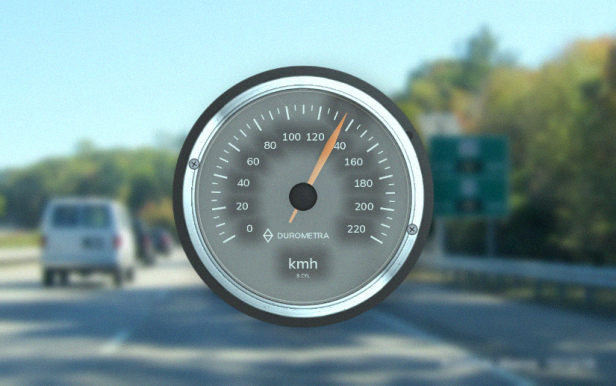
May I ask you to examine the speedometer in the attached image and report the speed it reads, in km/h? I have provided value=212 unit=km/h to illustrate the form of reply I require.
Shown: value=135 unit=km/h
